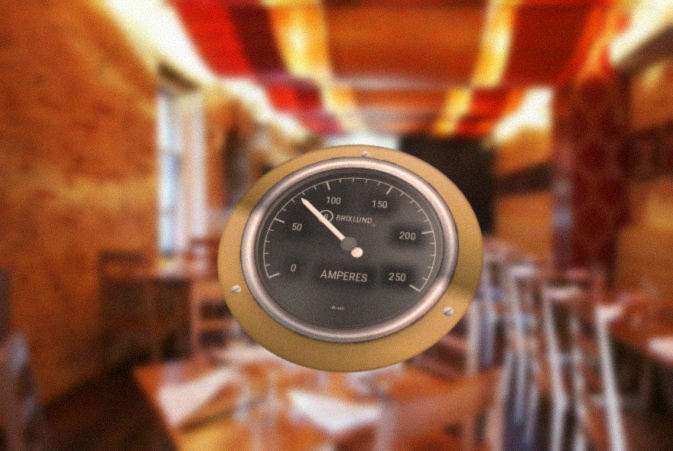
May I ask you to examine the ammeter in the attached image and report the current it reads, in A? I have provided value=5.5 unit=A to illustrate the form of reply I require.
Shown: value=75 unit=A
